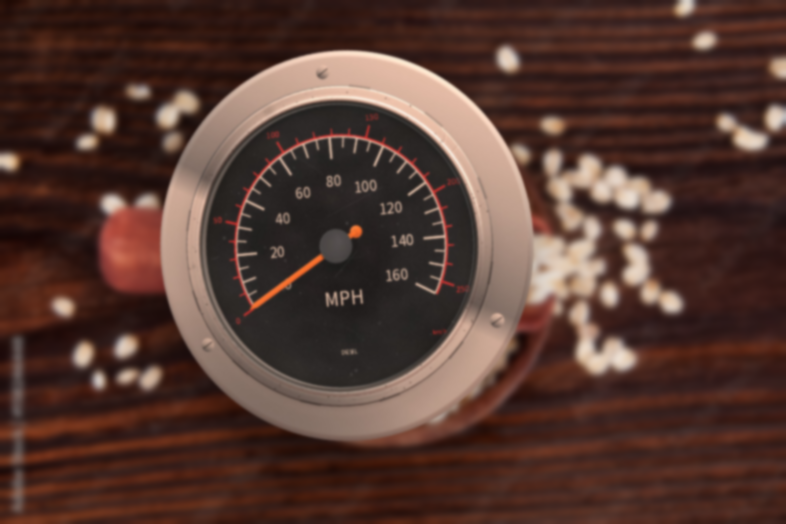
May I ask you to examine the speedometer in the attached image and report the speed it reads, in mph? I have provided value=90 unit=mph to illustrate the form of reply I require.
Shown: value=0 unit=mph
